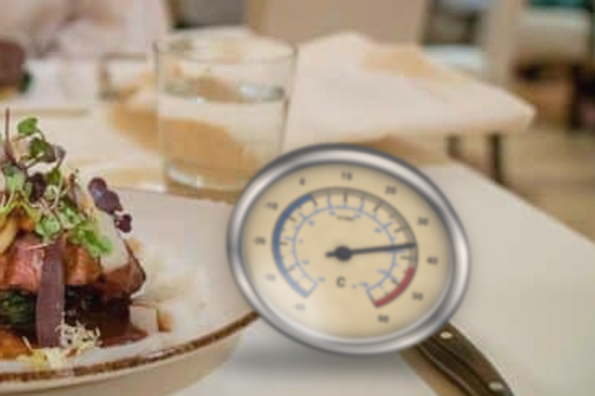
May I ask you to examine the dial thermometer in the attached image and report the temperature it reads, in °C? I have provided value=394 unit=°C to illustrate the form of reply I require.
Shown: value=35 unit=°C
